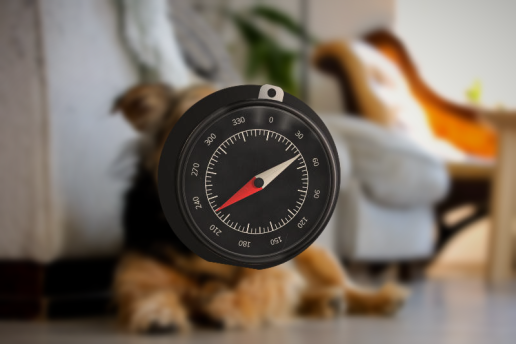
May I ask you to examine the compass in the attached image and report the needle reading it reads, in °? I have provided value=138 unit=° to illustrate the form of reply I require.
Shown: value=225 unit=°
